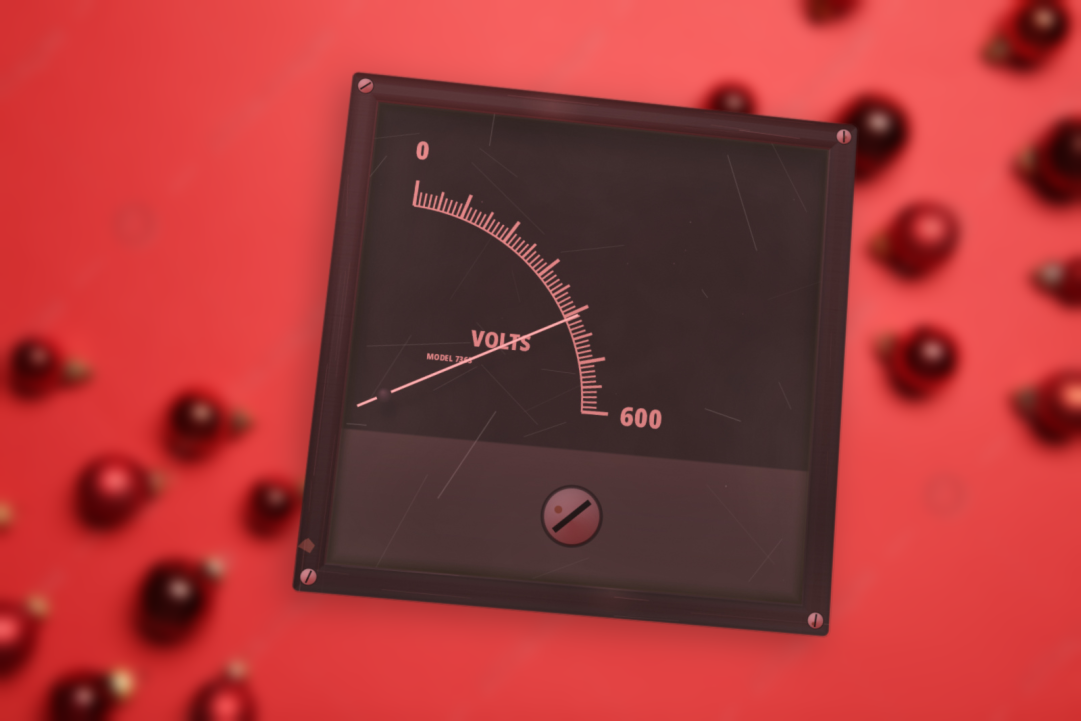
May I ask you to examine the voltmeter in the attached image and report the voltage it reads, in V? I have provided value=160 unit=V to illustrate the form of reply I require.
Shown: value=410 unit=V
